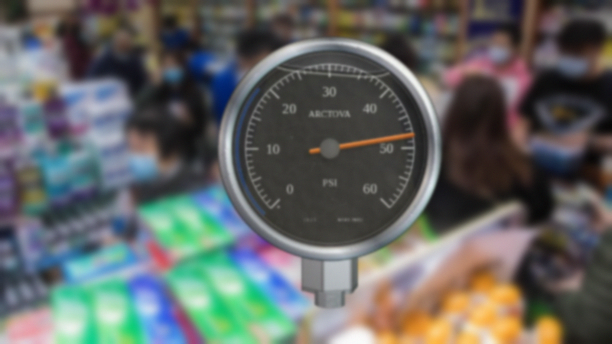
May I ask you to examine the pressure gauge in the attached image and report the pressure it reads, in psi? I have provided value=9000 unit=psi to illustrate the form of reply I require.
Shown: value=48 unit=psi
